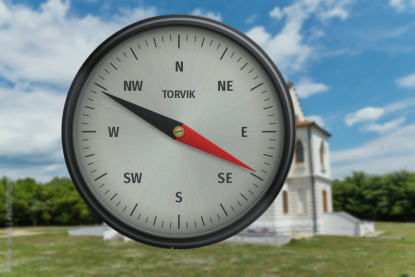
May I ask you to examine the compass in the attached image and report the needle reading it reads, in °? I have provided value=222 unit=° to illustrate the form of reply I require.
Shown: value=117.5 unit=°
